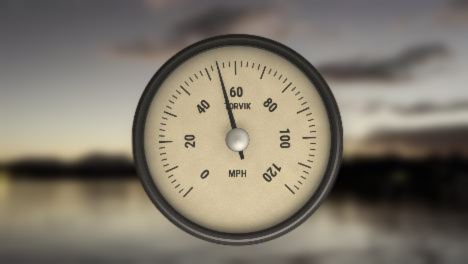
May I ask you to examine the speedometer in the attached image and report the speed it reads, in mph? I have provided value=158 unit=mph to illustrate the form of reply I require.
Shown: value=54 unit=mph
